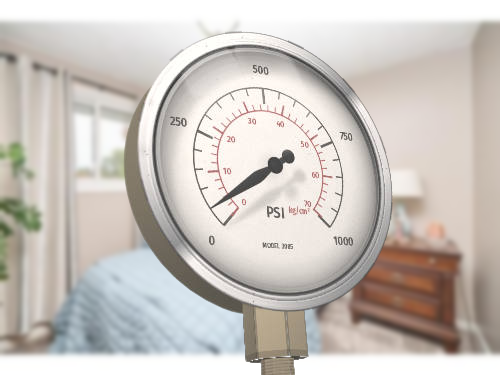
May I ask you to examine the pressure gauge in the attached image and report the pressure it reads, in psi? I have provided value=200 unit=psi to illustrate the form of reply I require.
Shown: value=50 unit=psi
